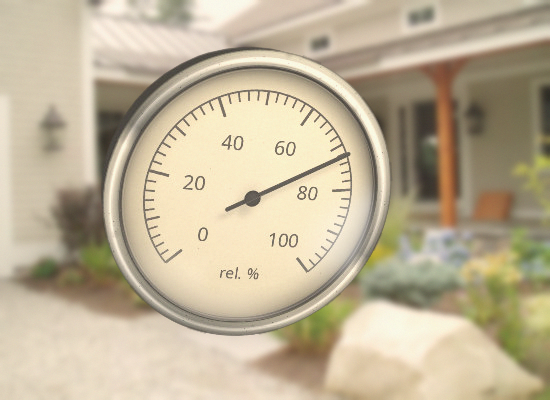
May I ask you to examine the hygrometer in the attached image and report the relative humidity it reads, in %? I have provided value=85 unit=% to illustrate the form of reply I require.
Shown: value=72 unit=%
